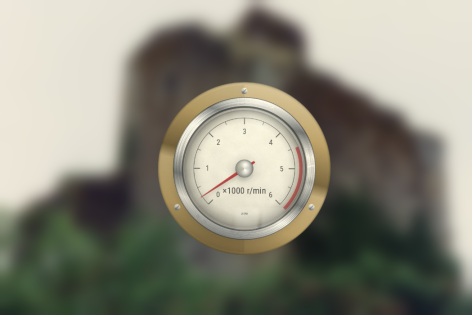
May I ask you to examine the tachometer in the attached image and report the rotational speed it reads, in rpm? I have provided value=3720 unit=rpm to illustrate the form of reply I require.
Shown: value=250 unit=rpm
